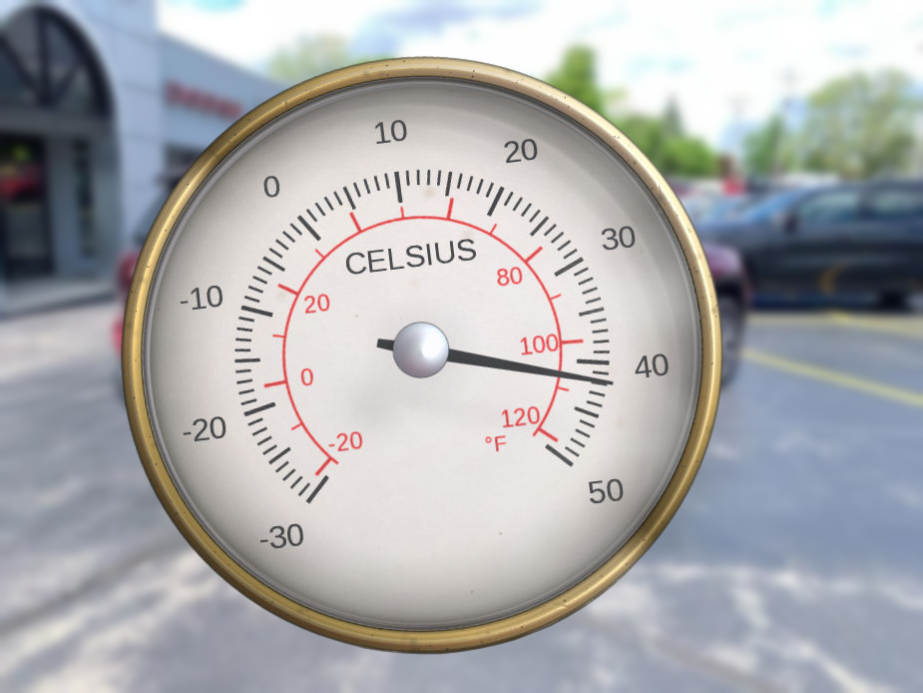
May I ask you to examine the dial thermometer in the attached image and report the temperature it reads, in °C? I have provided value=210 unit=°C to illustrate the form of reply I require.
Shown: value=42 unit=°C
